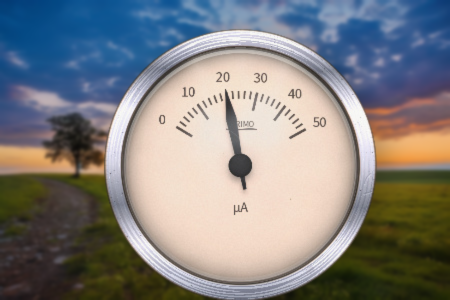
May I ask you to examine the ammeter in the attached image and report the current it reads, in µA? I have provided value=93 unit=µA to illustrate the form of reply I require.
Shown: value=20 unit=µA
